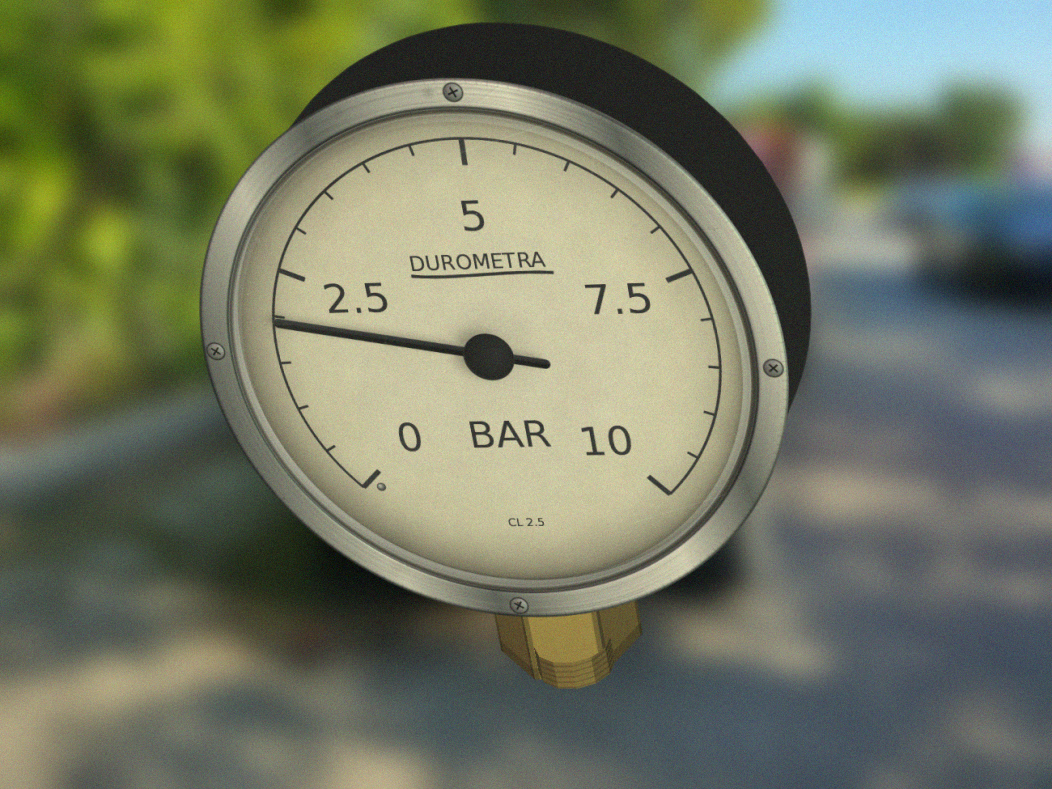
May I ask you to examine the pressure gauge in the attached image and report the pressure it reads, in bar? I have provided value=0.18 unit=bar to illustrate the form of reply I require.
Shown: value=2 unit=bar
